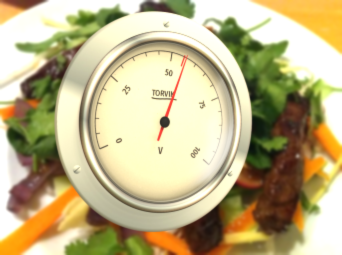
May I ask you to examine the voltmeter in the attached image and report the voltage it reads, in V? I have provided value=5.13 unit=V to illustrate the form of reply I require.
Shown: value=55 unit=V
